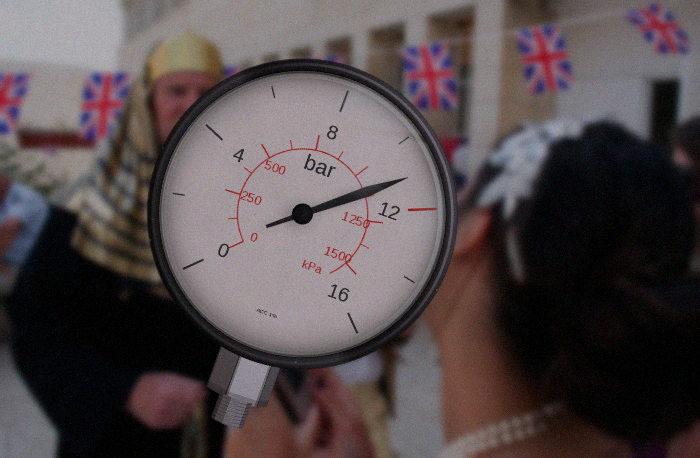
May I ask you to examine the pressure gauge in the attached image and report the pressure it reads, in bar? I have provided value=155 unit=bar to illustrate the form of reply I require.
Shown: value=11 unit=bar
